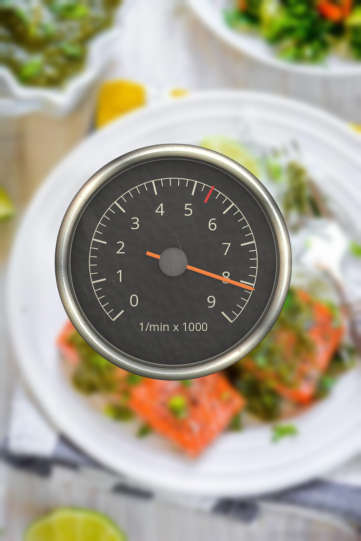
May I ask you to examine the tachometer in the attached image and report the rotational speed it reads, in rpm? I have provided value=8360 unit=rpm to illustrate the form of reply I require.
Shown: value=8100 unit=rpm
